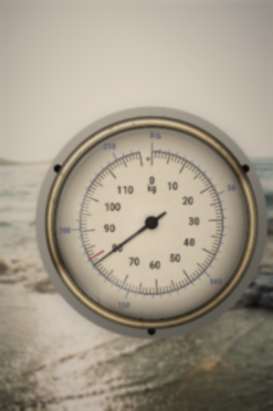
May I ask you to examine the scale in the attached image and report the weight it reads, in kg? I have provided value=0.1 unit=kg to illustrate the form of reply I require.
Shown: value=80 unit=kg
